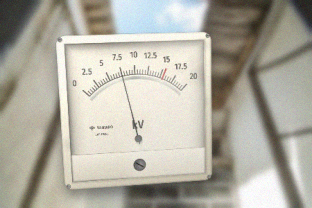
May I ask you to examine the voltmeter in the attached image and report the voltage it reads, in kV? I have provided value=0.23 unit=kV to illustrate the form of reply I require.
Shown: value=7.5 unit=kV
